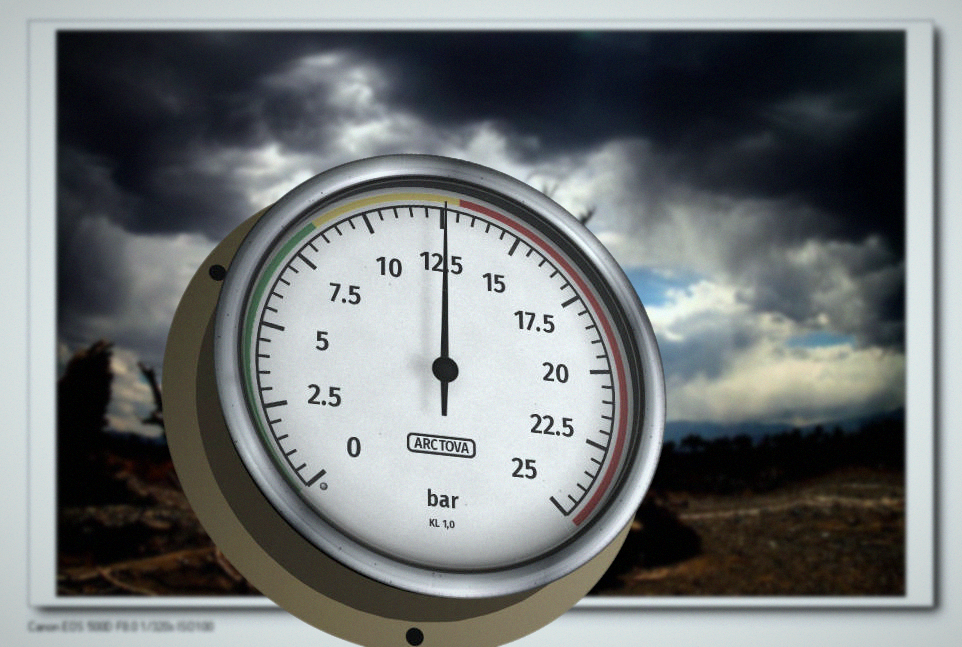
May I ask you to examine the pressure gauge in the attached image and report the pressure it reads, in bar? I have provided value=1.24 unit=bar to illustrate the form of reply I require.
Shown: value=12.5 unit=bar
